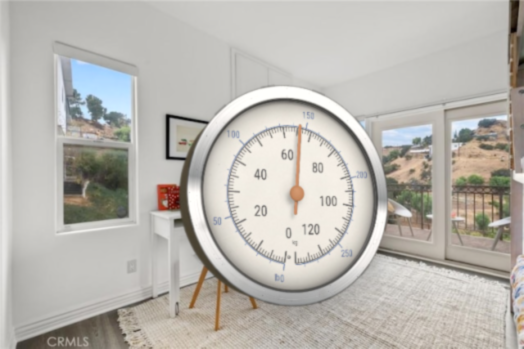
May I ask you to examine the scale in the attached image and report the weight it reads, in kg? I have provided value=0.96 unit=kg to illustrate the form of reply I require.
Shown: value=65 unit=kg
